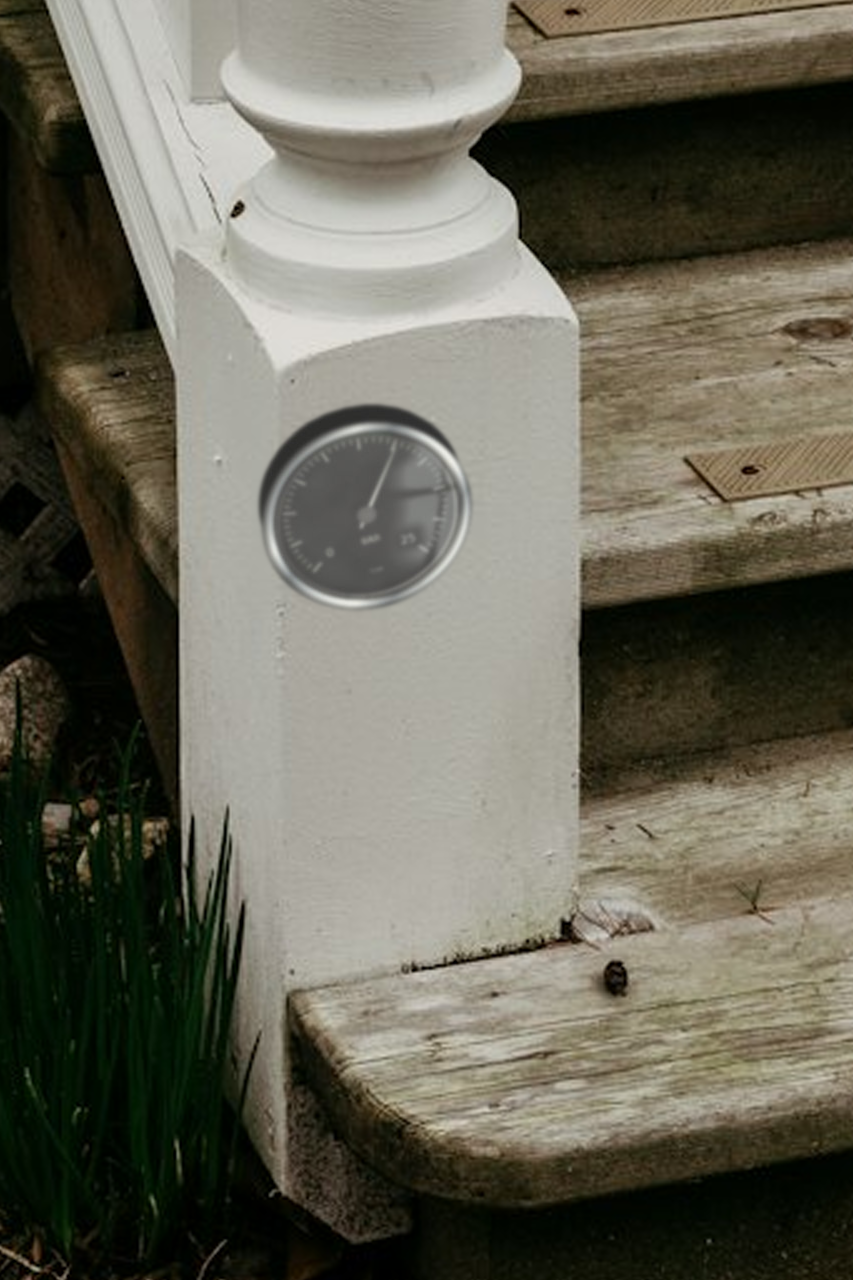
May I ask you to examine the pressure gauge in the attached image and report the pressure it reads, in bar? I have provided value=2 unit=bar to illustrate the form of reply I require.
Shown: value=15 unit=bar
